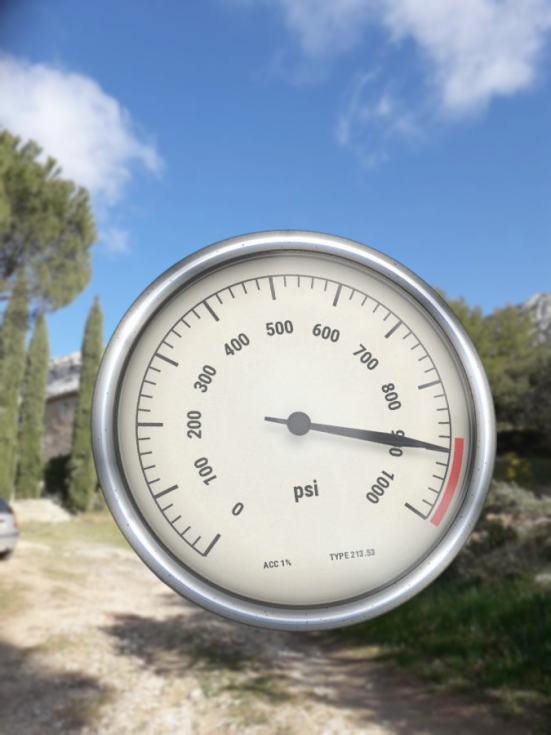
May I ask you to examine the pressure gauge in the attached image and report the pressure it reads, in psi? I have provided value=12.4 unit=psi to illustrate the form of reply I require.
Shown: value=900 unit=psi
